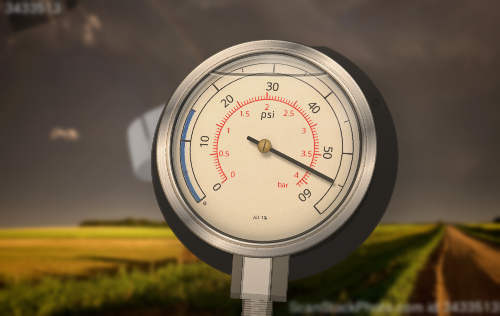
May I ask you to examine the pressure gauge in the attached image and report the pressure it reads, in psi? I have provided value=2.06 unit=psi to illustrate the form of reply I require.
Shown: value=55 unit=psi
